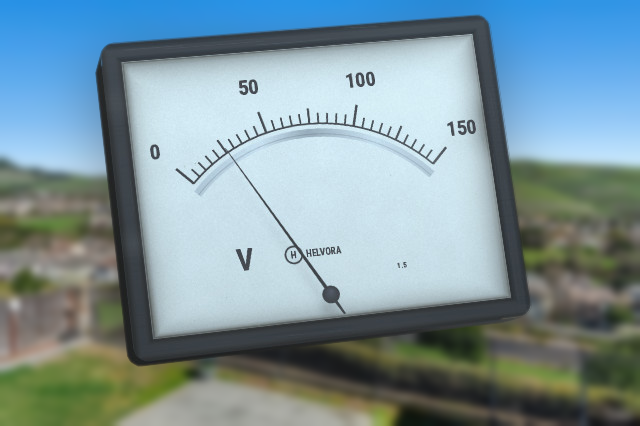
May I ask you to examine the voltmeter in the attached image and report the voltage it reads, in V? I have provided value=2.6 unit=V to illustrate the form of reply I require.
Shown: value=25 unit=V
